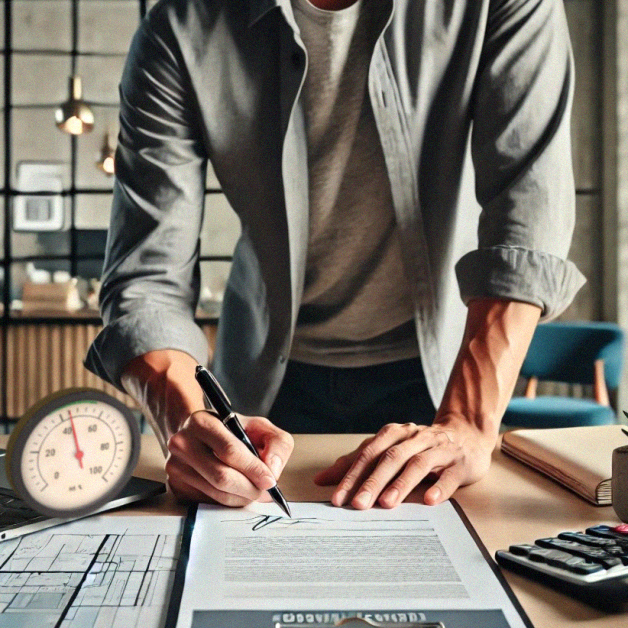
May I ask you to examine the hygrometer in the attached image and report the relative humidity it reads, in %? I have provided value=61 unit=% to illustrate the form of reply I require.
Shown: value=44 unit=%
